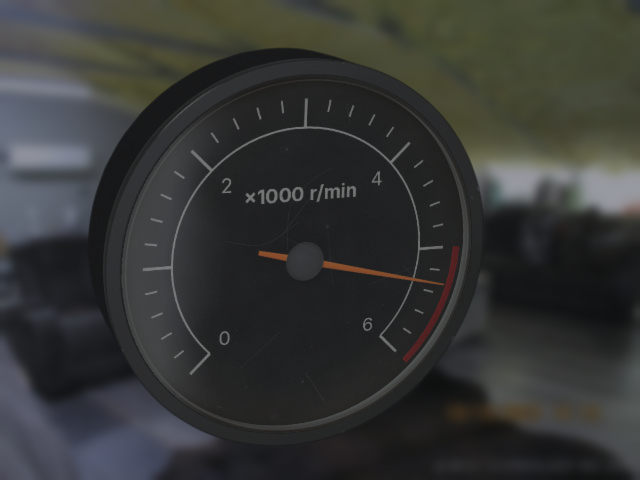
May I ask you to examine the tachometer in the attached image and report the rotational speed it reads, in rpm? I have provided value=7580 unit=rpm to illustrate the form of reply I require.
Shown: value=5300 unit=rpm
